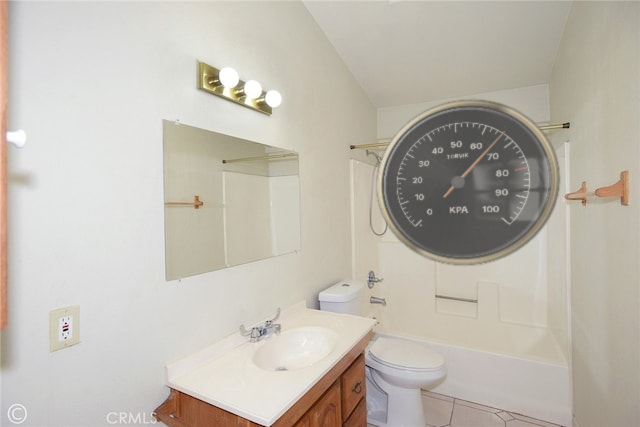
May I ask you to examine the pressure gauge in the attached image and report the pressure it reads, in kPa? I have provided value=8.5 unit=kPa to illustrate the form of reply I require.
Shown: value=66 unit=kPa
